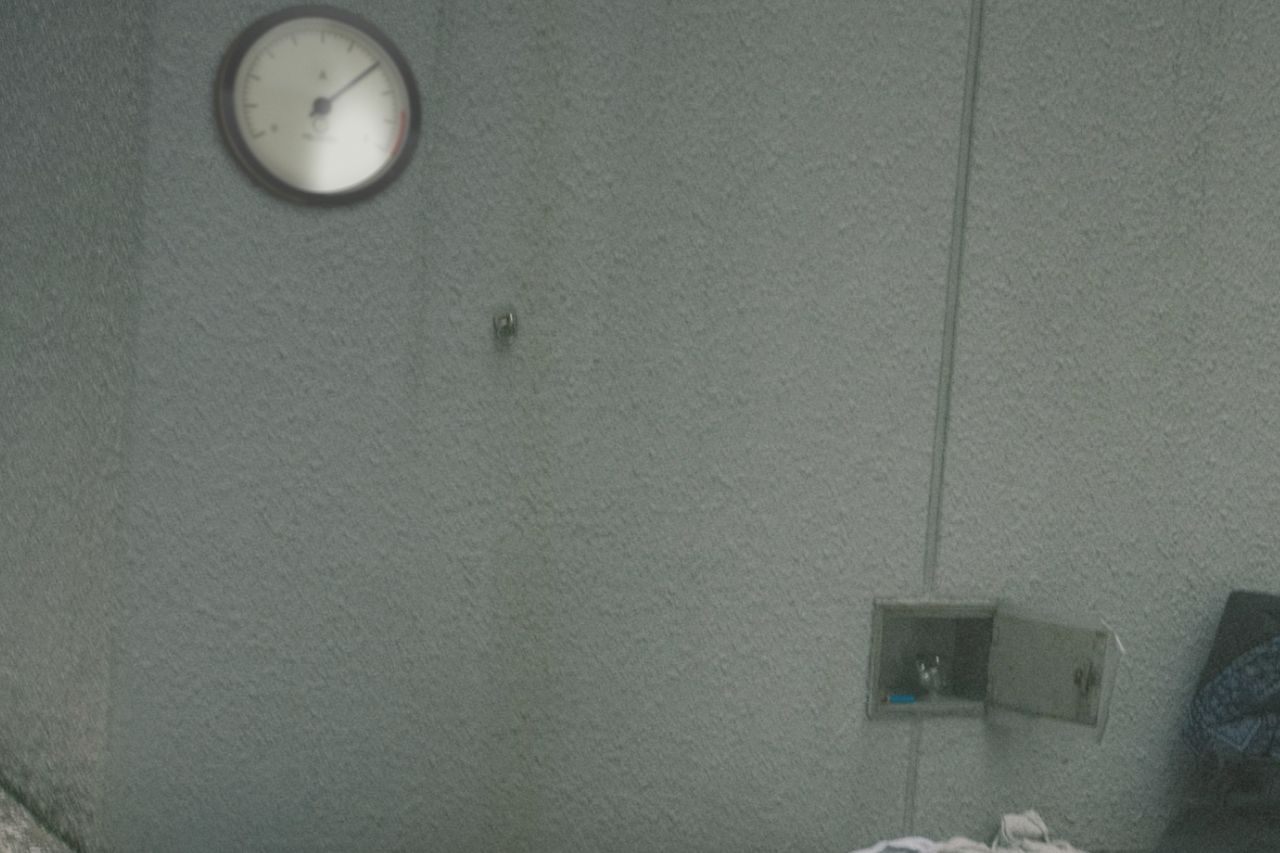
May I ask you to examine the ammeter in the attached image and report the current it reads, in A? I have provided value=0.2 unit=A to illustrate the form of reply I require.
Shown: value=0.7 unit=A
